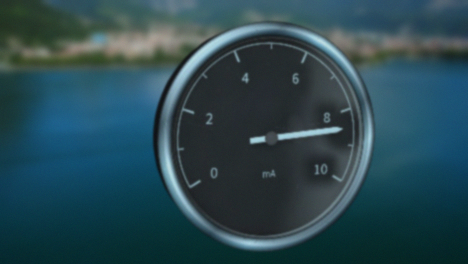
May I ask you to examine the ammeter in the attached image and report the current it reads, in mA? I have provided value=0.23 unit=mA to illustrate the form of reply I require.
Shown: value=8.5 unit=mA
